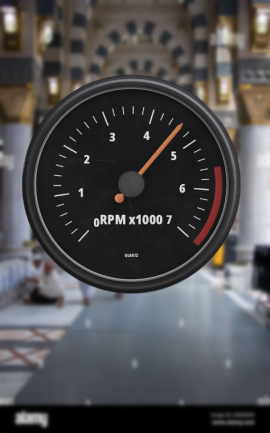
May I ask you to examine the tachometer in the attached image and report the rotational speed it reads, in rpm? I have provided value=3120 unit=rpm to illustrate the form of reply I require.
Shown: value=4600 unit=rpm
